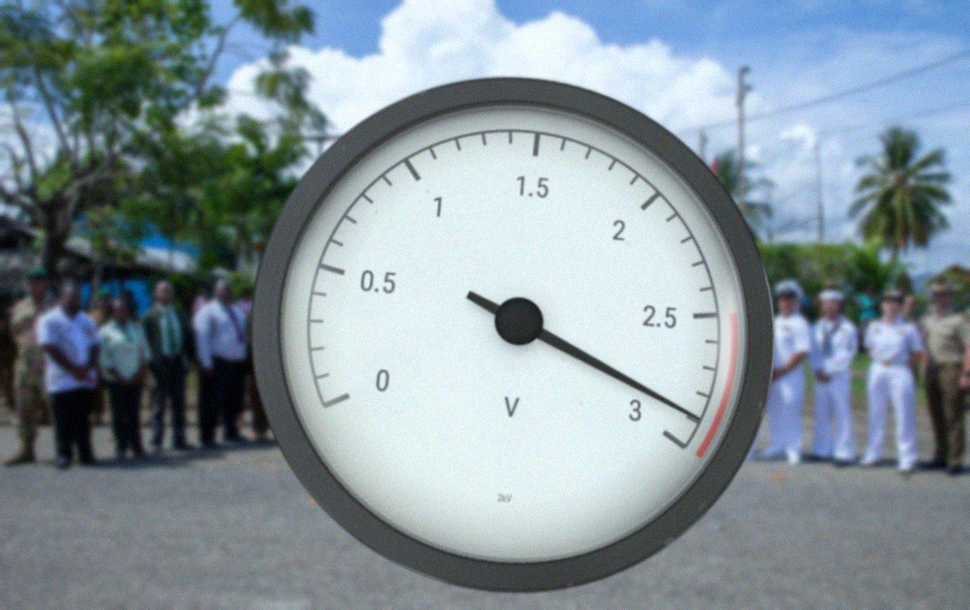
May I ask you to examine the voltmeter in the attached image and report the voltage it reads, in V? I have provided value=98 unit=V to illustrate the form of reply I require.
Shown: value=2.9 unit=V
